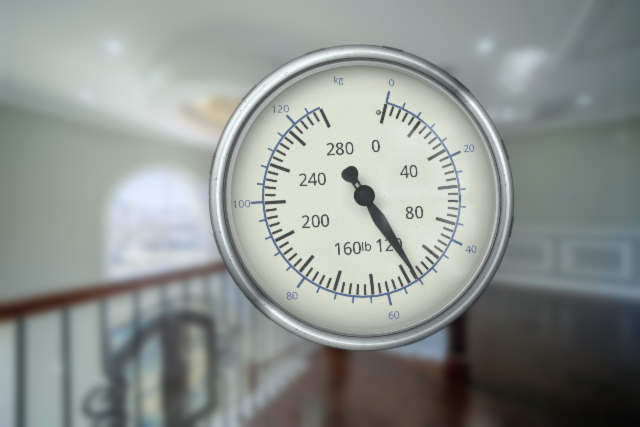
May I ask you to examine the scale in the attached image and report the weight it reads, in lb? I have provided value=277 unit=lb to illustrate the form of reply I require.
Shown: value=116 unit=lb
